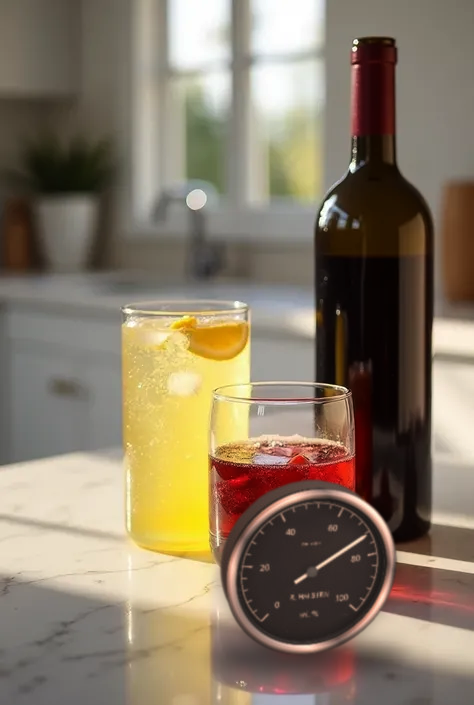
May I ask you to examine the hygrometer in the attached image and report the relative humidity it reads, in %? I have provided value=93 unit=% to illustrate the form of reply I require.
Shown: value=72 unit=%
